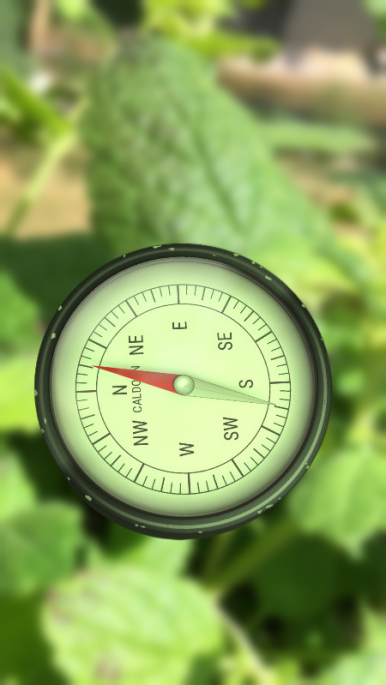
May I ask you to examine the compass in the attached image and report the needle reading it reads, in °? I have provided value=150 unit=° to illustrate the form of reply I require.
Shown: value=15 unit=°
